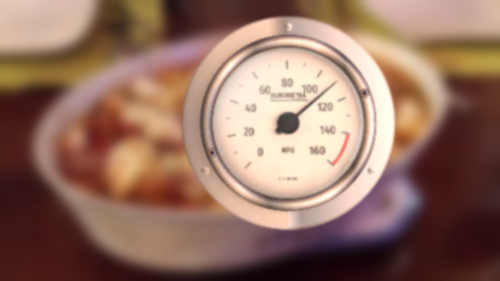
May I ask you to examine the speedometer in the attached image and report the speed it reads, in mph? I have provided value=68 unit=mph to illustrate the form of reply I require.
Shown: value=110 unit=mph
